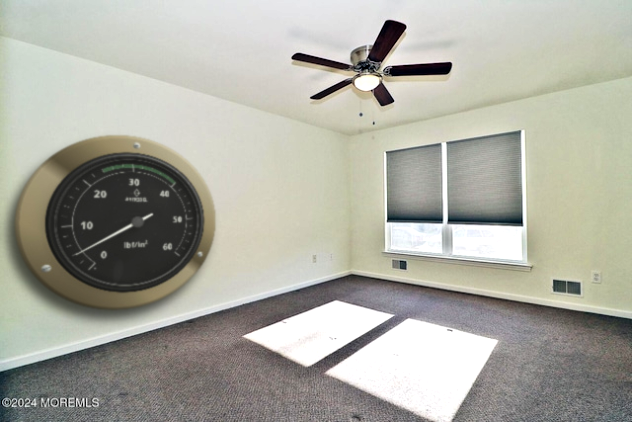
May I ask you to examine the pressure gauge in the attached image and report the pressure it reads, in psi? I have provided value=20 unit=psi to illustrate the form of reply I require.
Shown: value=4 unit=psi
